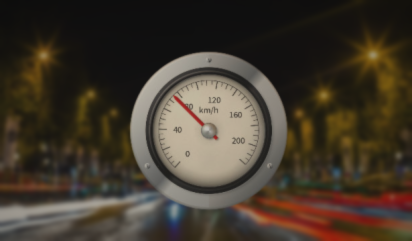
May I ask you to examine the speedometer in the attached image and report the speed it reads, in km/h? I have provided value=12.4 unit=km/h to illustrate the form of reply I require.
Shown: value=75 unit=km/h
